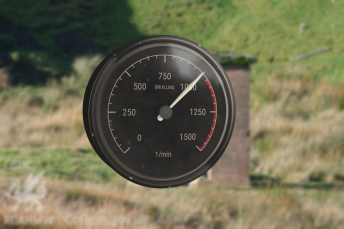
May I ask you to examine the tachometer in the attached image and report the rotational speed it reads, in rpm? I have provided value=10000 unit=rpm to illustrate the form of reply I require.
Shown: value=1000 unit=rpm
